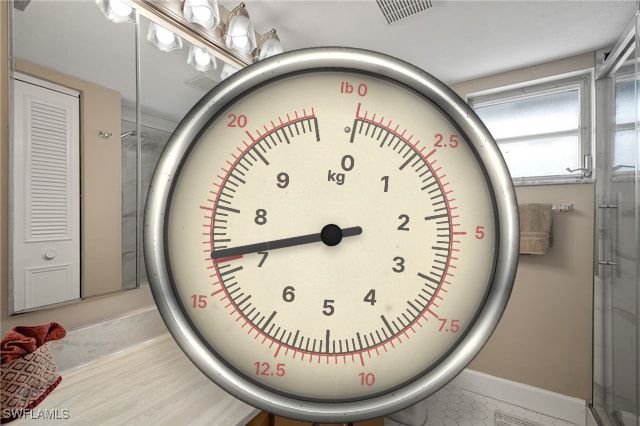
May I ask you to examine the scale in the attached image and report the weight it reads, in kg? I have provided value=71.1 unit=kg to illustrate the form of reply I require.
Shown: value=7.3 unit=kg
